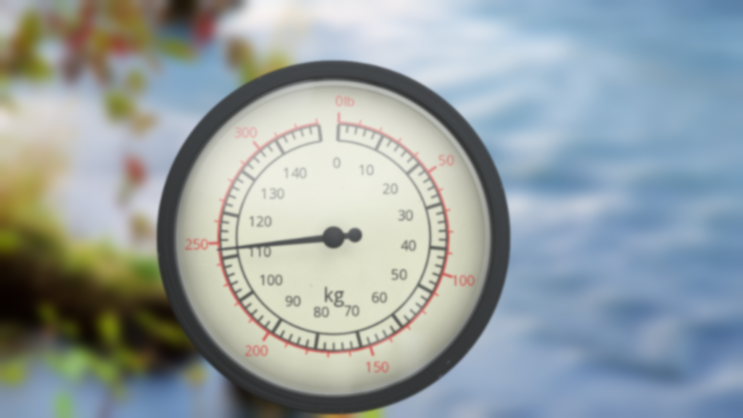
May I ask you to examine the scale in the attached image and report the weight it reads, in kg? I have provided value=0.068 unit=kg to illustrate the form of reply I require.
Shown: value=112 unit=kg
